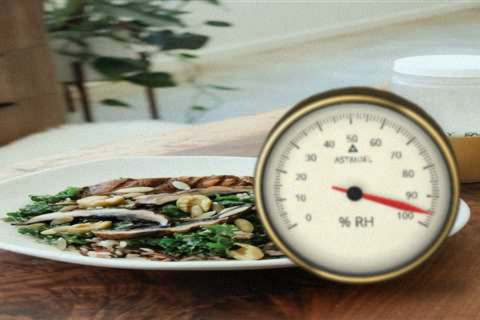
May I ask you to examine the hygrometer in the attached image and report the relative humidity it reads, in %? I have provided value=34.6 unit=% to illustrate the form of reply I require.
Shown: value=95 unit=%
